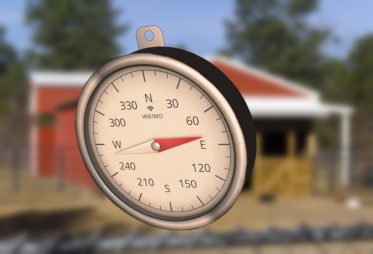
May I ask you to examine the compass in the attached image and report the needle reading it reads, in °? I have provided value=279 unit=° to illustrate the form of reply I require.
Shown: value=80 unit=°
